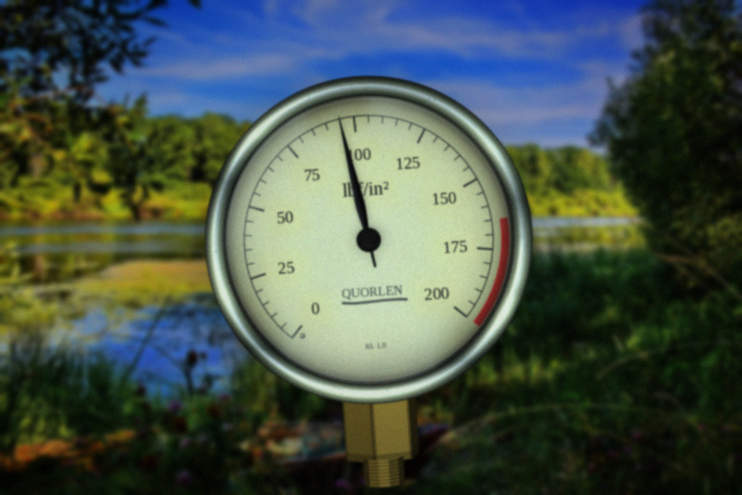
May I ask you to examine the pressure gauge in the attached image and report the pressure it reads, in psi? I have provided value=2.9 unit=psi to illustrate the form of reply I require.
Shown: value=95 unit=psi
